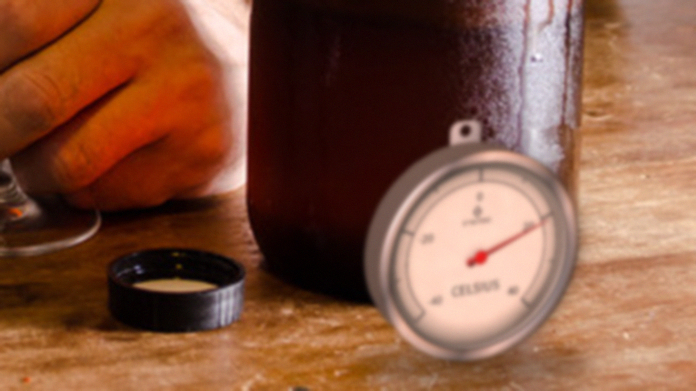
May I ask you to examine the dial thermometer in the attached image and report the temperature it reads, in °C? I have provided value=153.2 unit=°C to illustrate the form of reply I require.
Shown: value=20 unit=°C
